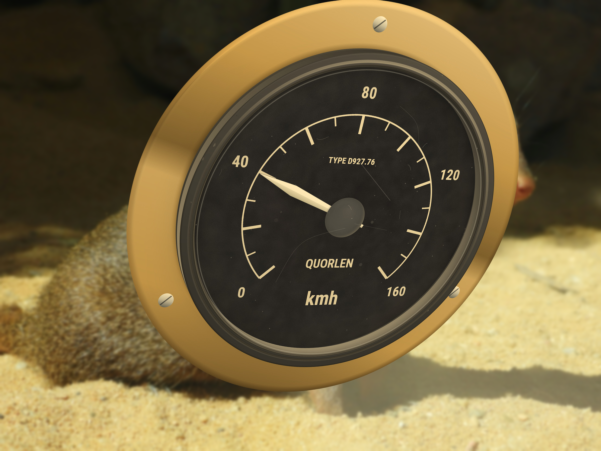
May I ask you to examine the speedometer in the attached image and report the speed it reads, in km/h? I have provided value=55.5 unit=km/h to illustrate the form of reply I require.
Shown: value=40 unit=km/h
